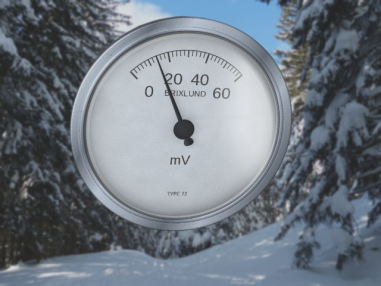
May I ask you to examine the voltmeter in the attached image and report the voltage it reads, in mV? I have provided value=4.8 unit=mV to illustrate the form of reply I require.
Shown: value=14 unit=mV
